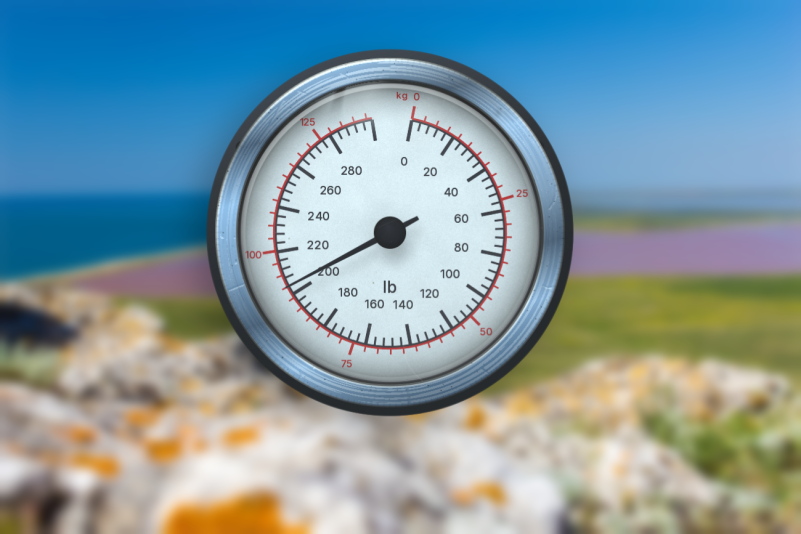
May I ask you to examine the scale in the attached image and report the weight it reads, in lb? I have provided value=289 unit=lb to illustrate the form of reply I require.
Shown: value=204 unit=lb
